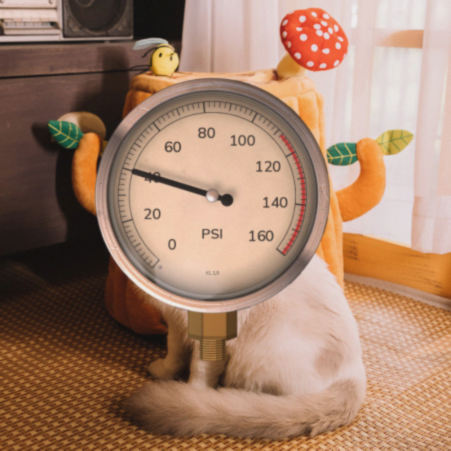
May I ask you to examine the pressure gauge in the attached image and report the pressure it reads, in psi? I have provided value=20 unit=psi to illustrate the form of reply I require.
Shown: value=40 unit=psi
